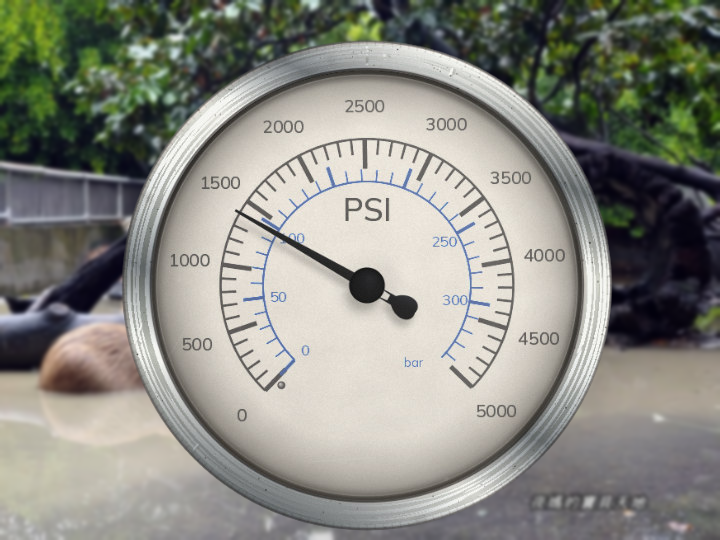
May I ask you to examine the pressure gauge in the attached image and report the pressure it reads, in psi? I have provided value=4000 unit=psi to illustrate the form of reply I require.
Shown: value=1400 unit=psi
